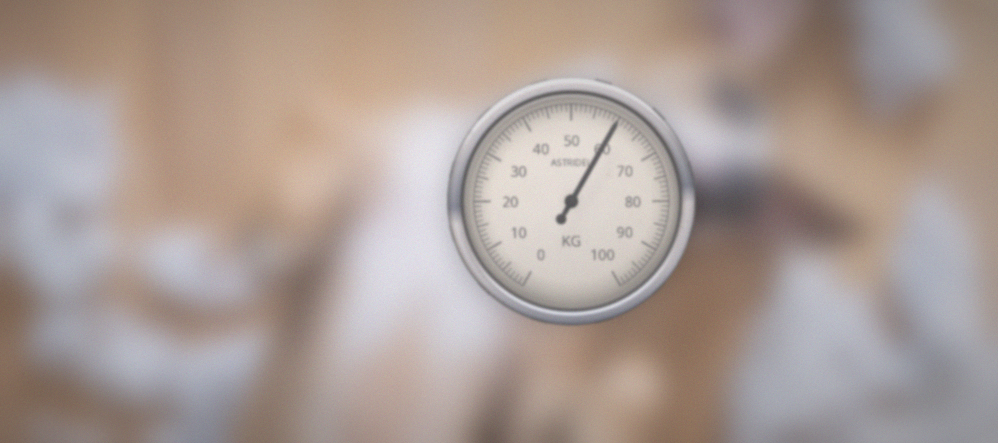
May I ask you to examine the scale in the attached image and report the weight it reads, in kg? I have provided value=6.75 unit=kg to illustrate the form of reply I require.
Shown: value=60 unit=kg
